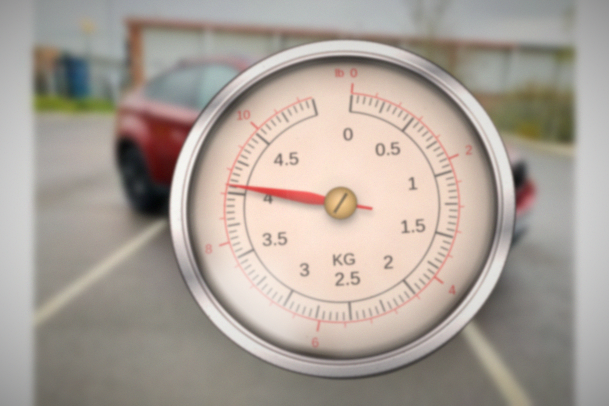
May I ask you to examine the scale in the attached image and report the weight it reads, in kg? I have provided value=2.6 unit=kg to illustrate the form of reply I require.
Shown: value=4.05 unit=kg
